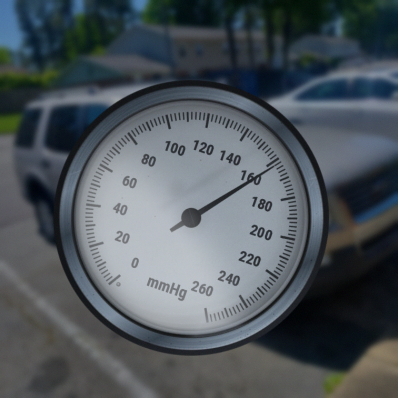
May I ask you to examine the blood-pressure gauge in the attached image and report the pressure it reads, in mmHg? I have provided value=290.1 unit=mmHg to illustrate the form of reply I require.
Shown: value=162 unit=mmHg
